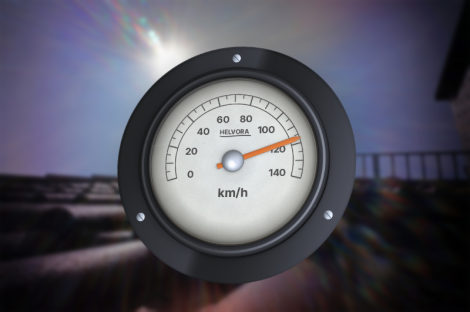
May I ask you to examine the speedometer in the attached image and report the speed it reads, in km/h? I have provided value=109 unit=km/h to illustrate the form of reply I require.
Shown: value=117.5 unit=km/h
